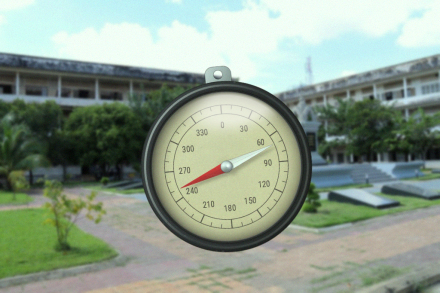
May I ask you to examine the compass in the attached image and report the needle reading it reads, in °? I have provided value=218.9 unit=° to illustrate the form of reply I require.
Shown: value=250 unit=°
